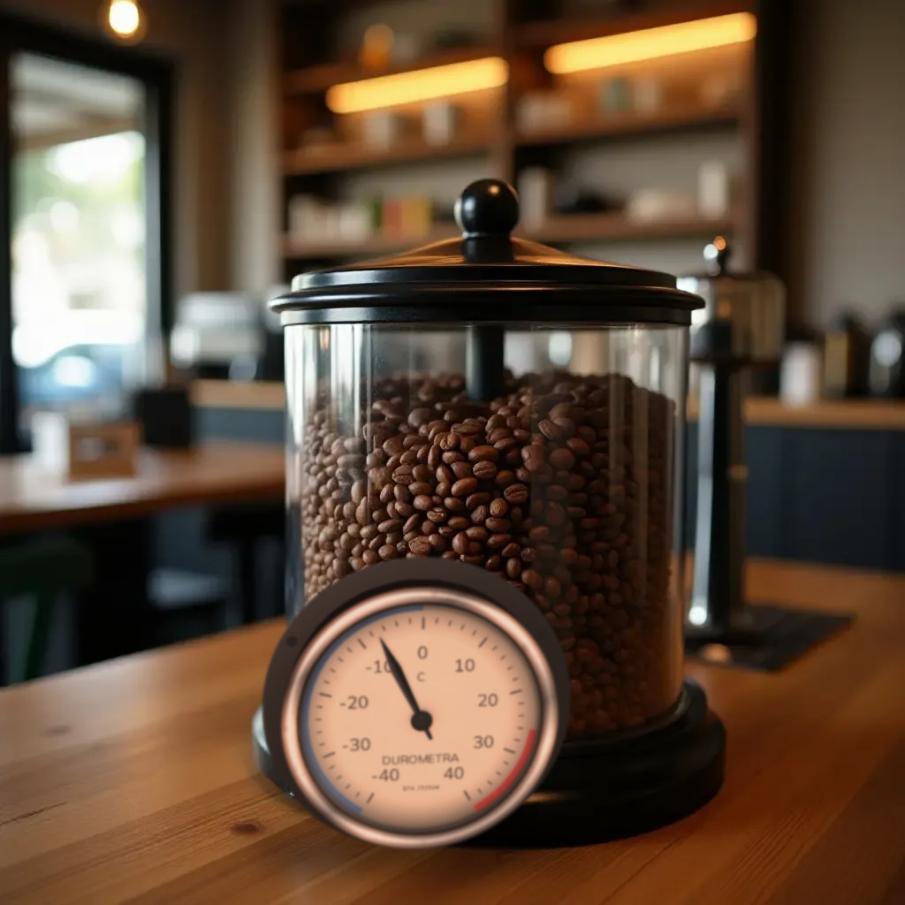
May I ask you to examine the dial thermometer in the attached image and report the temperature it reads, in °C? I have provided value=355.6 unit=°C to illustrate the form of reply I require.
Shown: value=-7 unit=°C
